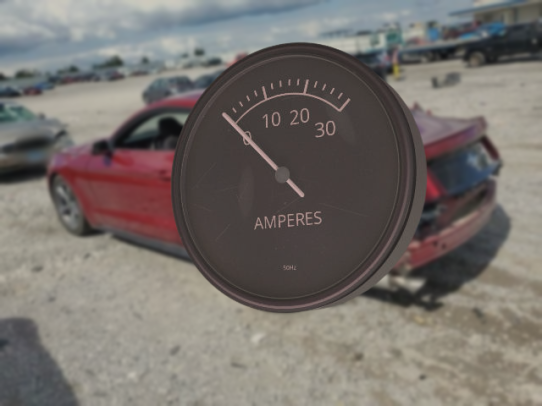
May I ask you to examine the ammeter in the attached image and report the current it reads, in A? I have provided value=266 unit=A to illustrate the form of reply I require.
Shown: value=0 unit=A
